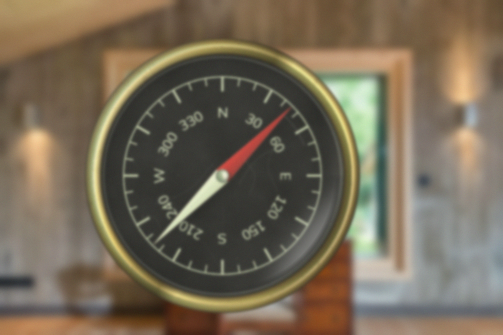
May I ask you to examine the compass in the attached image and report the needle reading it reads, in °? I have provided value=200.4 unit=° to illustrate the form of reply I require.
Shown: value=45 unit=°
